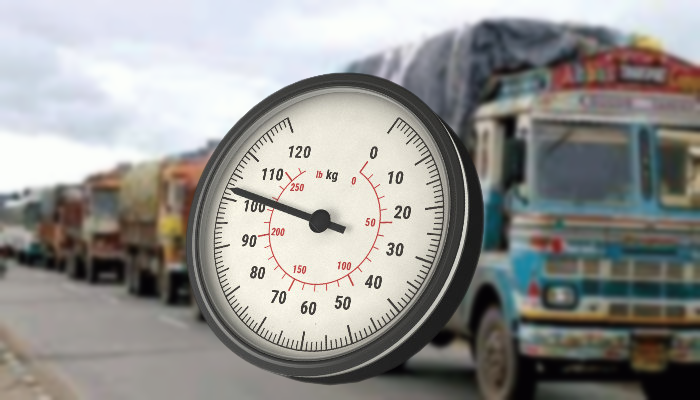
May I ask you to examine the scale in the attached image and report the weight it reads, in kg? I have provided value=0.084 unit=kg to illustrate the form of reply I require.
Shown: value=102 unit=kg
